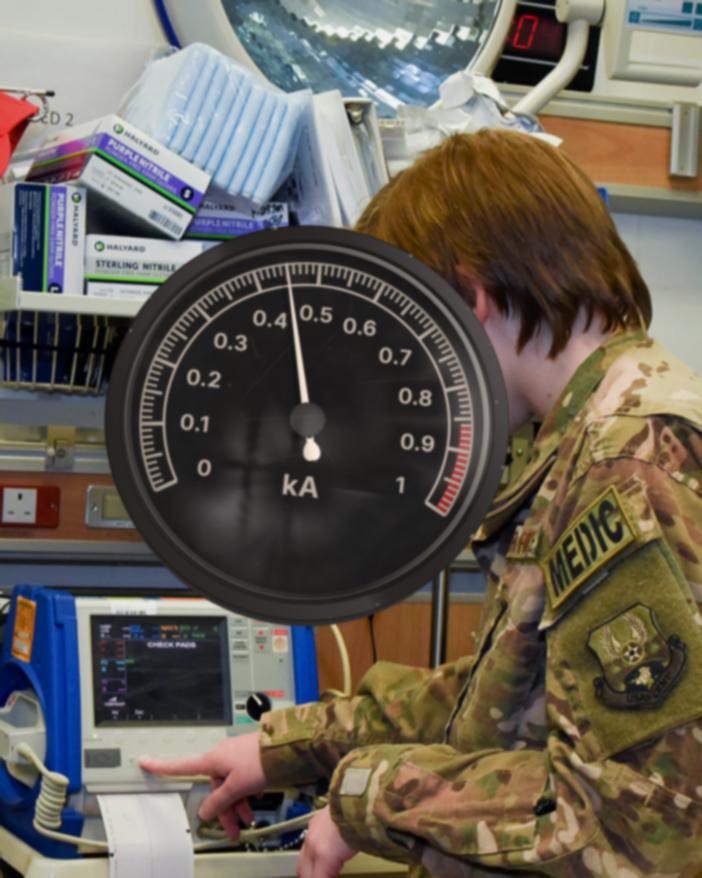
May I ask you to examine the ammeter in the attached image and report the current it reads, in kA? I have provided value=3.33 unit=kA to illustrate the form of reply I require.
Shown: value=0.45 unit=kA
